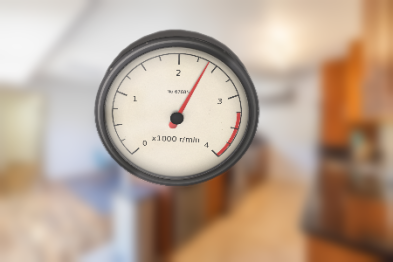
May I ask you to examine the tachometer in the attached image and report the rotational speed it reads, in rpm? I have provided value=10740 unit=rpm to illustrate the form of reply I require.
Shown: value=2375 unit=rpm
